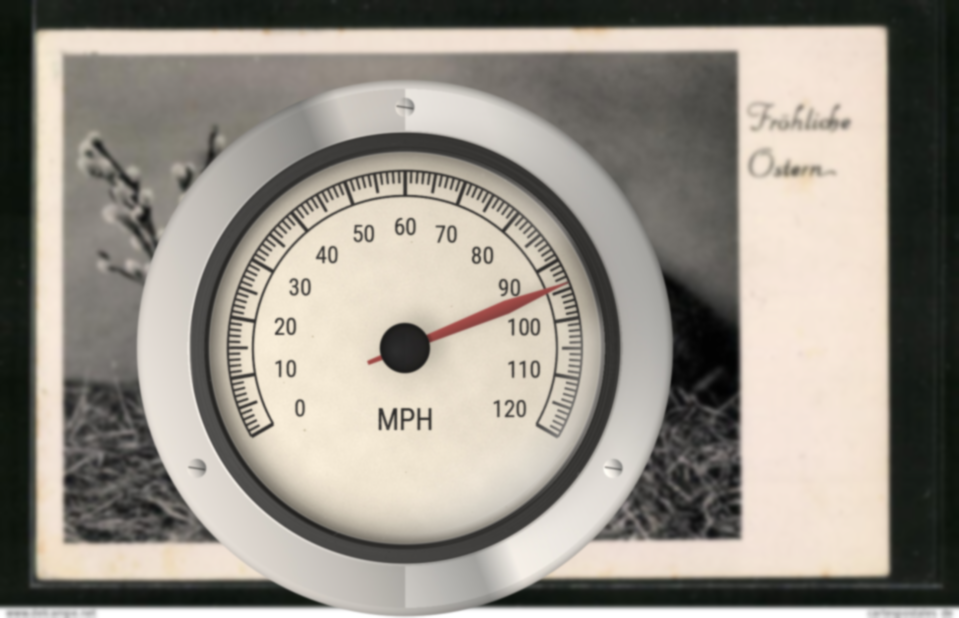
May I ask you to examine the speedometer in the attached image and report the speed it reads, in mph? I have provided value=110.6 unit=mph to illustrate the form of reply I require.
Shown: value=94 unit=mph
